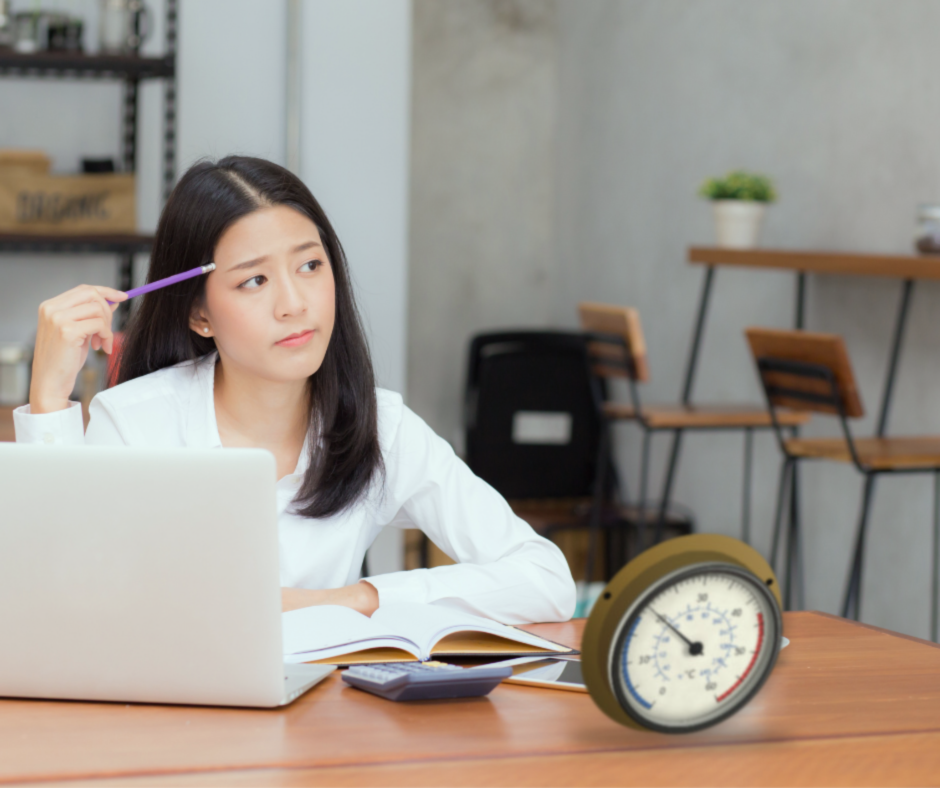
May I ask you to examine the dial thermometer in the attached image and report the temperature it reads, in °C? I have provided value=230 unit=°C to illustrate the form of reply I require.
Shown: value=20 unit=°C
